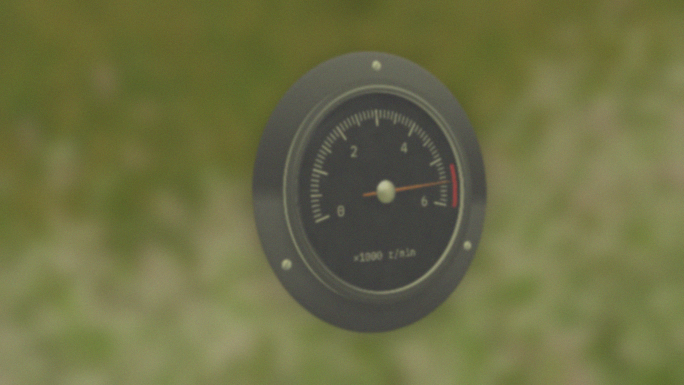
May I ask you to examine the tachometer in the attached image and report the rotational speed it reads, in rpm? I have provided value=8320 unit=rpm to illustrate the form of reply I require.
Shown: value=5500 unit=rpm
